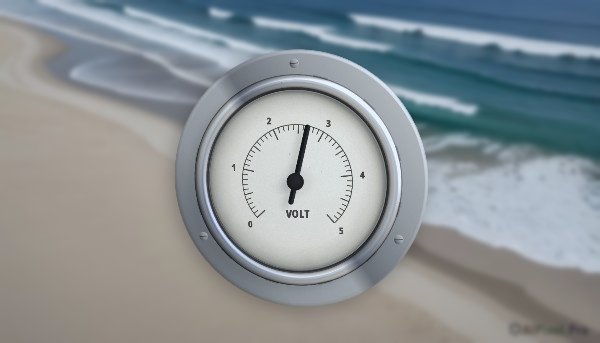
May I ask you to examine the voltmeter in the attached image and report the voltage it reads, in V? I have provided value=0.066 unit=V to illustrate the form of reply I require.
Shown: value=2.7 unit=V
